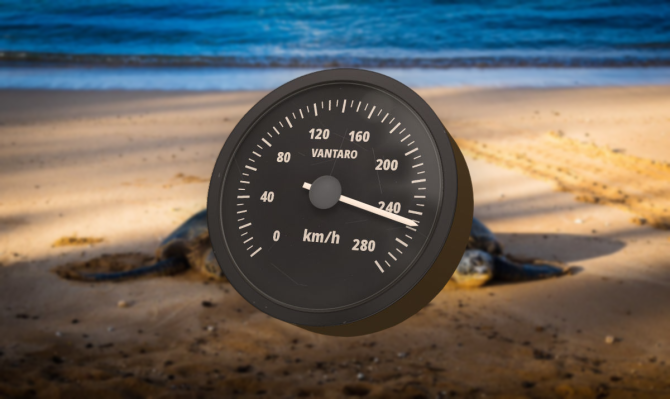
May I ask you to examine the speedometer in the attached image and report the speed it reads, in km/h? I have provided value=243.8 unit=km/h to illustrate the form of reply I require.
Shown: value=247.5 unit=km/h
